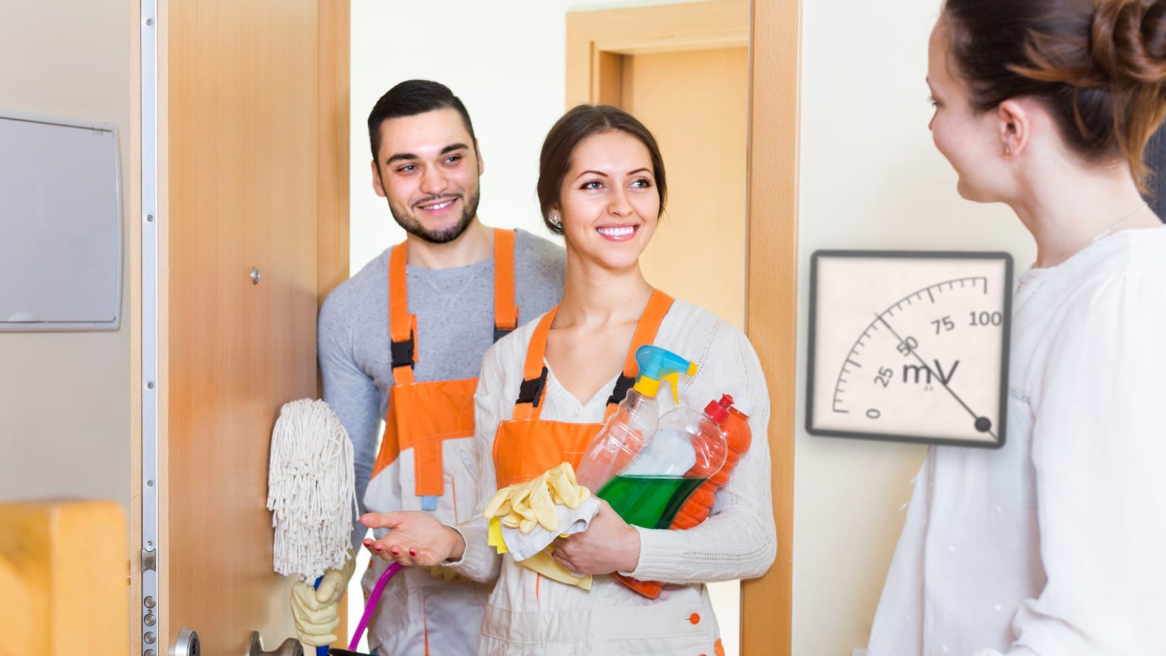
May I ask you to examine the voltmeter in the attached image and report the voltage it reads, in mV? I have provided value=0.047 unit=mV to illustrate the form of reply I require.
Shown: value=50 unit=mV
